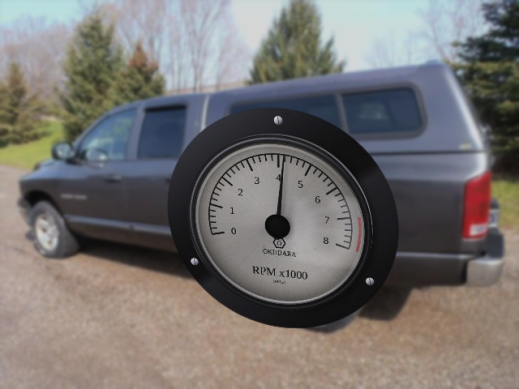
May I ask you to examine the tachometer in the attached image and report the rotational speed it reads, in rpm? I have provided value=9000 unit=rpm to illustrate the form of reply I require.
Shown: value=4200 unit=rpm
